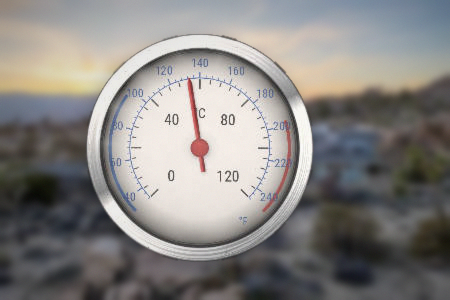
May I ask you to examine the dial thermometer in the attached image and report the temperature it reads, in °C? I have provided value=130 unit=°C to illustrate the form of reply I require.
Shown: value=56 unit=°C
